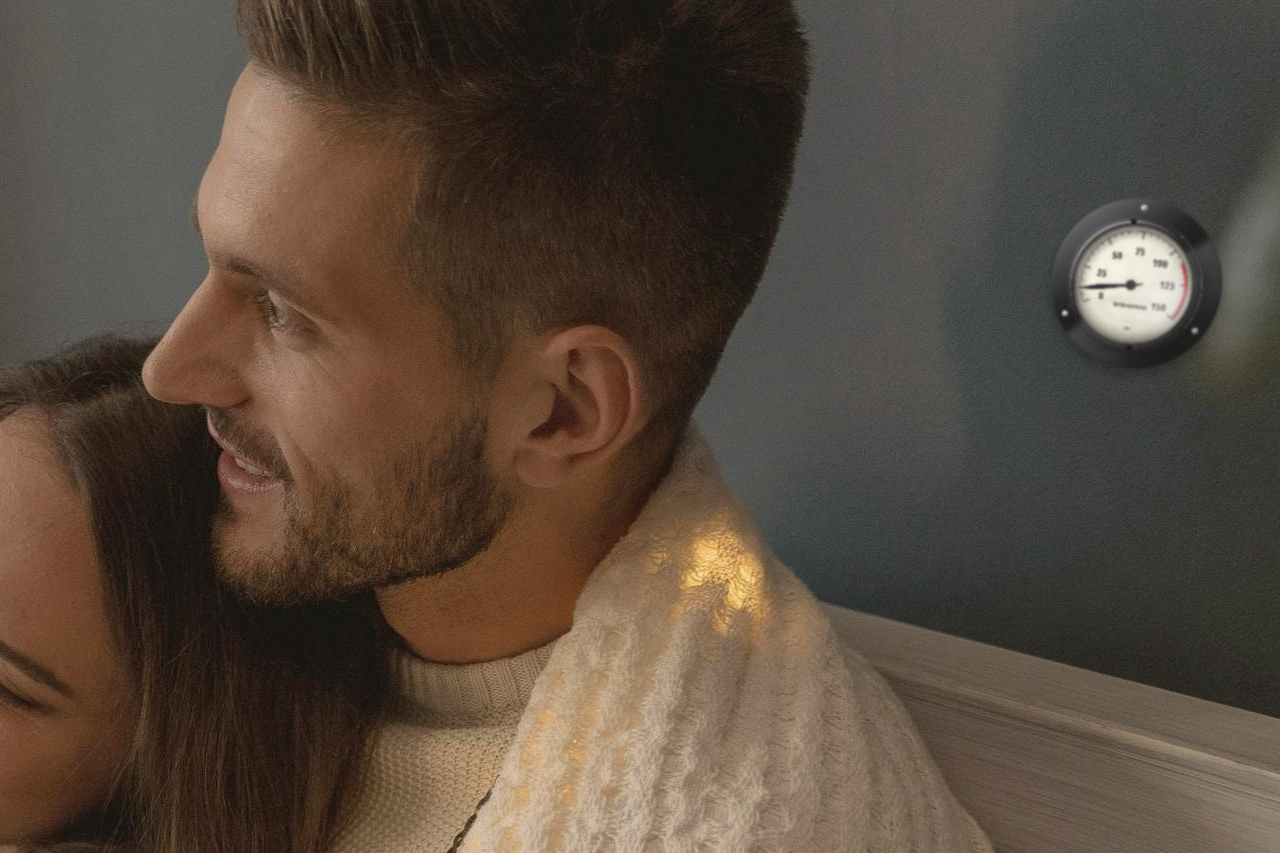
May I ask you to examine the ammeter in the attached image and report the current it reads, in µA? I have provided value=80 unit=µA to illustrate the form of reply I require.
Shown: value=10 unit=µA
